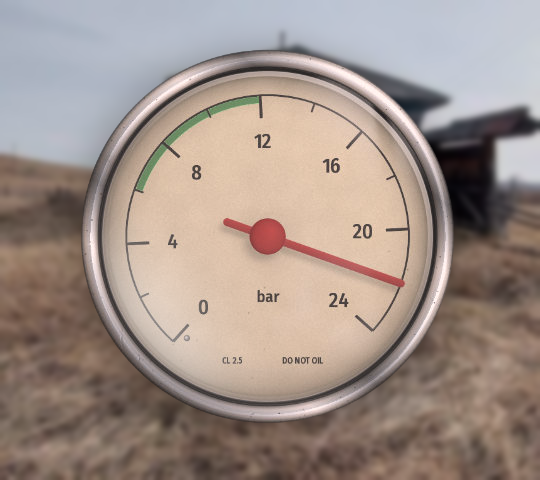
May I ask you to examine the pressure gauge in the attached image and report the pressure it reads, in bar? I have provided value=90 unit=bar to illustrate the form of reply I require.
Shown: value=22 unit=bar
